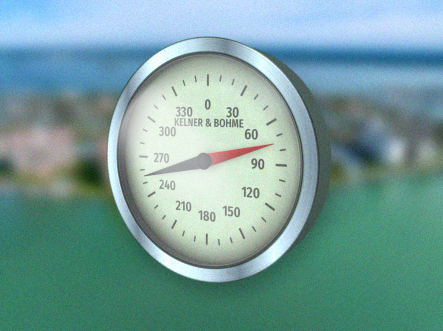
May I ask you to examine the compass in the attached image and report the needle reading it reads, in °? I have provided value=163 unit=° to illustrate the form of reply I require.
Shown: value=75 unit=°
